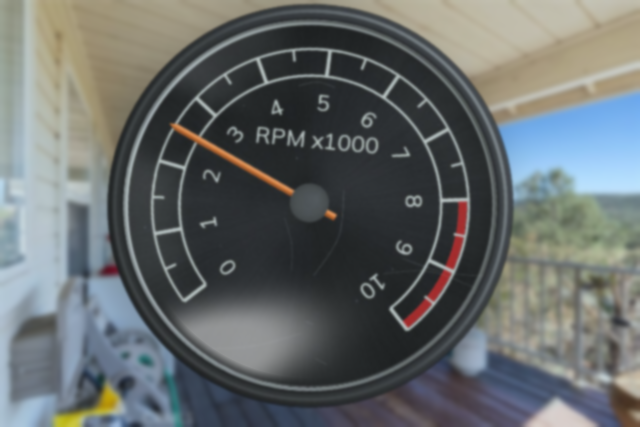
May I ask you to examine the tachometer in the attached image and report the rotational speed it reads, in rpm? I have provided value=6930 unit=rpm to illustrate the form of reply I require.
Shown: value=2500 unit=rpm
